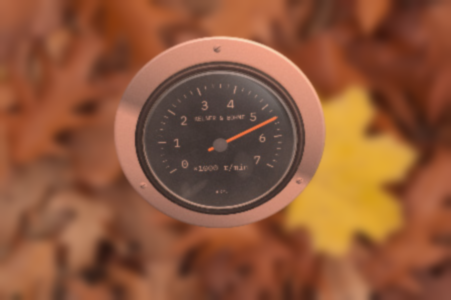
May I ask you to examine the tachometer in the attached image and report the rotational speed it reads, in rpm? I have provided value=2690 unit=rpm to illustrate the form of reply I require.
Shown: value=5400 unit=rpm
